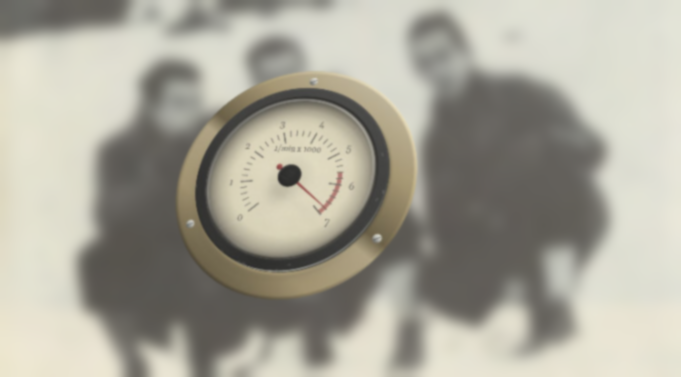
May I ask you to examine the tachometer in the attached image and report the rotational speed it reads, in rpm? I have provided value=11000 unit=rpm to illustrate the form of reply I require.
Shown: value=6800 unit=rpm
